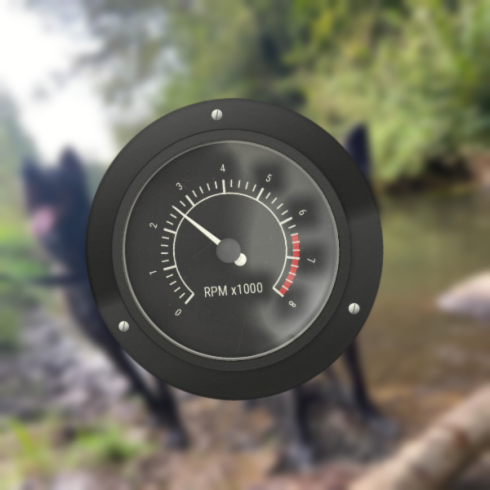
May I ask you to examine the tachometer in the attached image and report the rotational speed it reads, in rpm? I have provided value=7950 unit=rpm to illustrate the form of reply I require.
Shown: value=2600 unit=rpm
